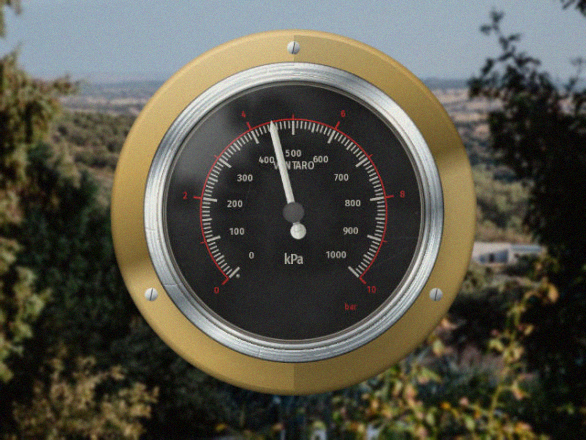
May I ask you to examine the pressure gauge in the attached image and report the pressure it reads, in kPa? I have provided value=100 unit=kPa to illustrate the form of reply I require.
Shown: value=450 unit=kPa
